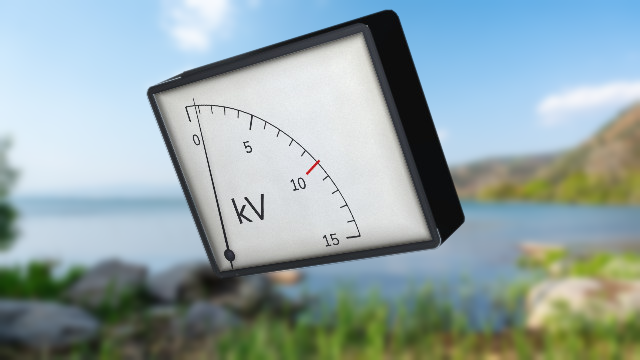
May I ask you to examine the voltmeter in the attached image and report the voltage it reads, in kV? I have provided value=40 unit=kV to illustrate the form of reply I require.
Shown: value=1 unit=kV
